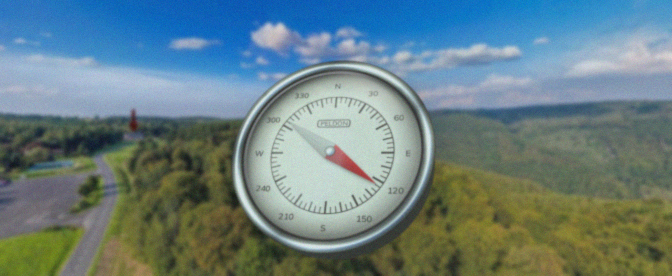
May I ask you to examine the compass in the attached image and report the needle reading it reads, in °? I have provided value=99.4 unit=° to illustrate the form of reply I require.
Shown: value=125 unit=°
